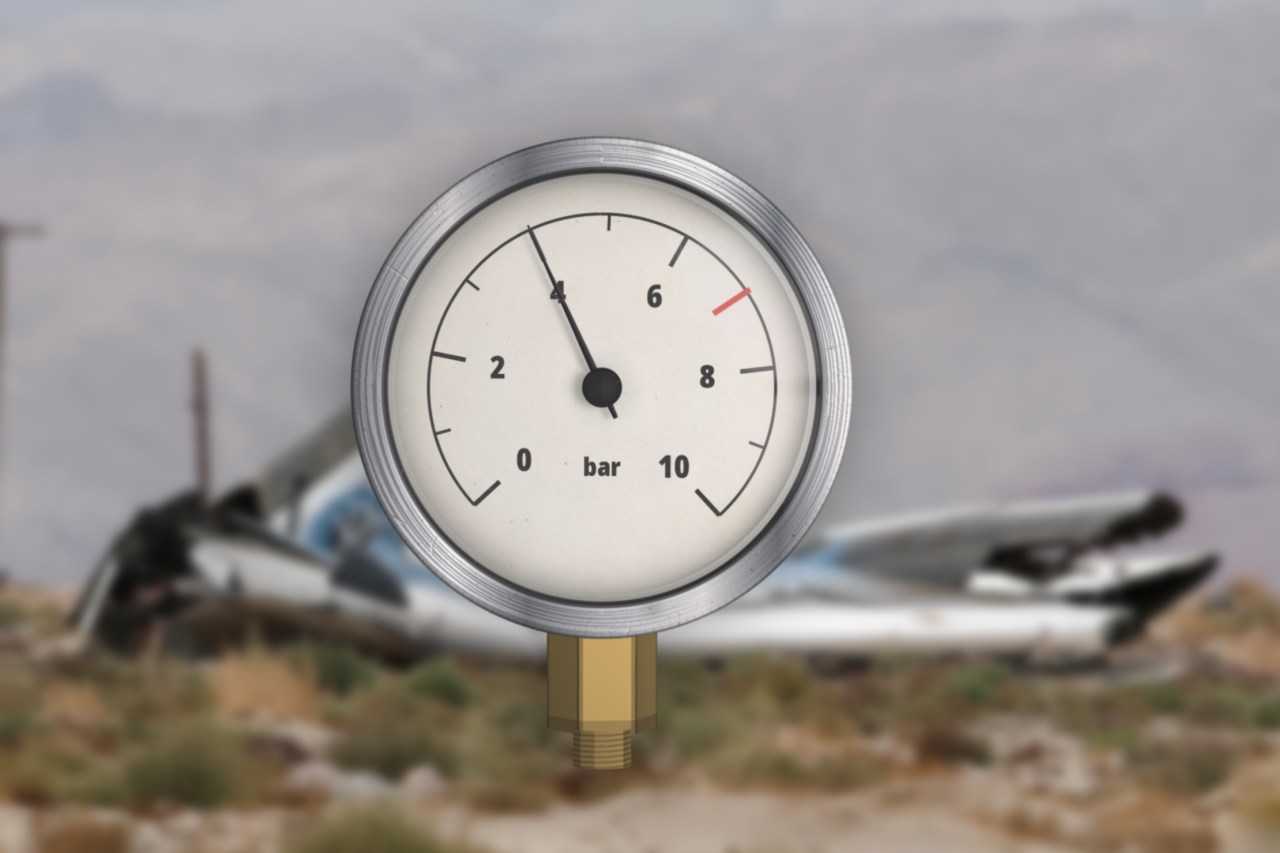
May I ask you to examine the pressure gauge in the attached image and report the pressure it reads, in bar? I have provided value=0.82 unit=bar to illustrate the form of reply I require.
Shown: value=4 unit=bar
